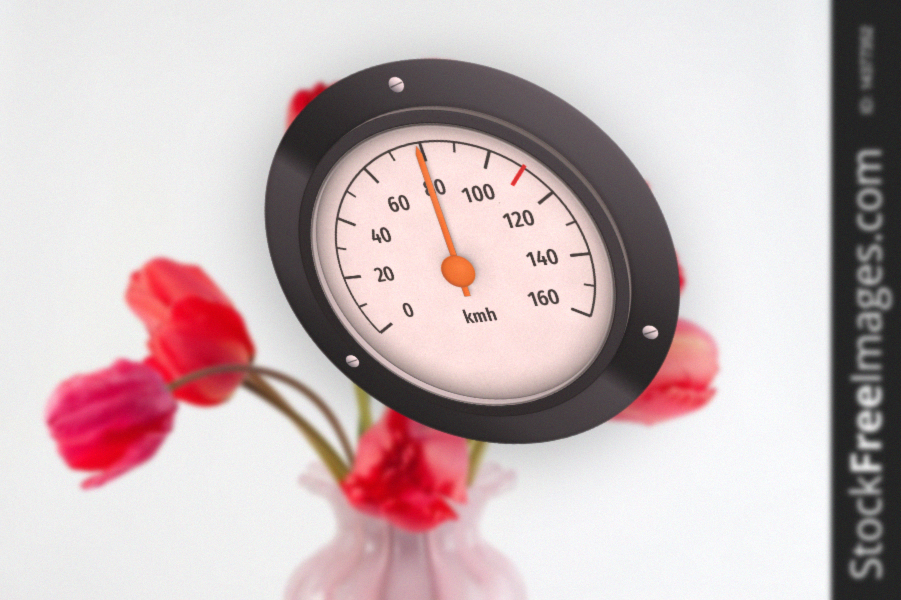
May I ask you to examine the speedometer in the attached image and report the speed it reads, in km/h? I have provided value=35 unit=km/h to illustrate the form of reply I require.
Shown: value=80 unit=km/h
